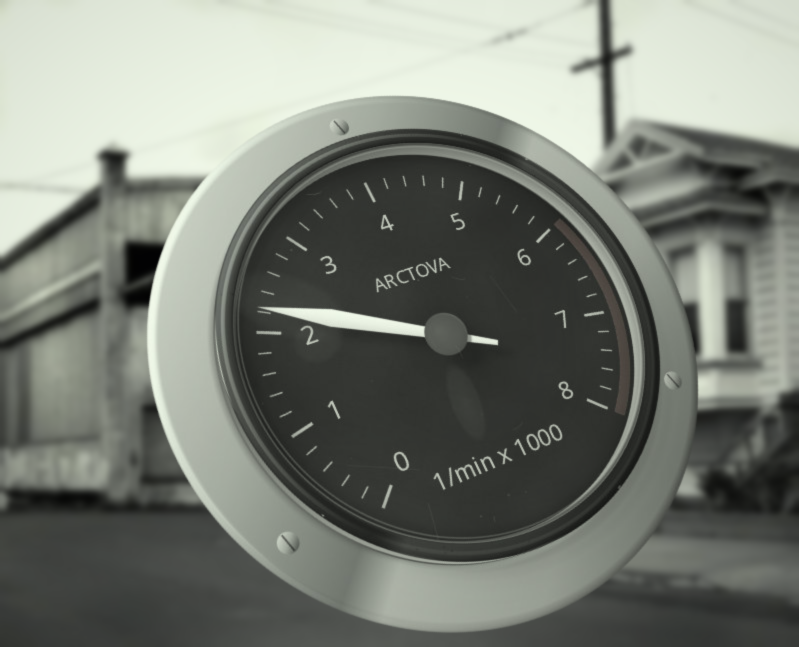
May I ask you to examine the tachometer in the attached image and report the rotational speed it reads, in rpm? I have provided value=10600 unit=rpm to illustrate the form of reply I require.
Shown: value=2200 unit=rpm
